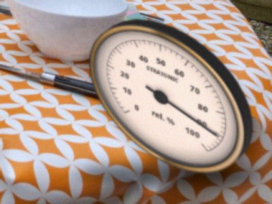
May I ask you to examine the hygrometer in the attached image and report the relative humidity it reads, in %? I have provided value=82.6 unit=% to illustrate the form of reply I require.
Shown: value=90 unit=%
